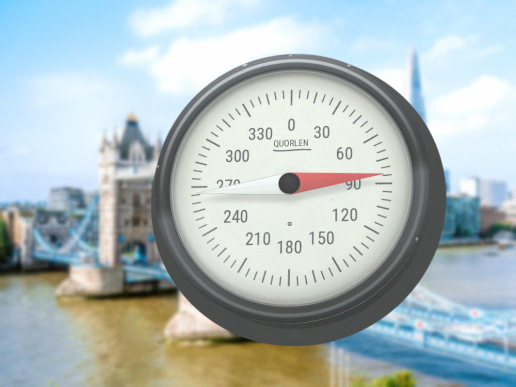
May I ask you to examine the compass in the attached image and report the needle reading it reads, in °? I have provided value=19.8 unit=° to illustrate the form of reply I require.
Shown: value=85 unit=°
